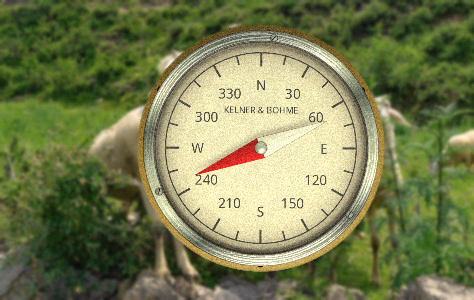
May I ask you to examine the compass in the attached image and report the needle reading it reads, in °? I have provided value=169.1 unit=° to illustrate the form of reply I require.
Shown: value=247.5 unit=°
